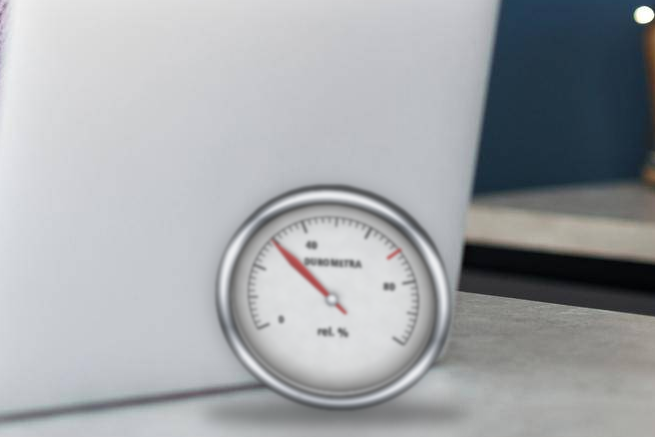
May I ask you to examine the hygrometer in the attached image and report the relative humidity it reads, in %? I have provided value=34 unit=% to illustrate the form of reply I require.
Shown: value=30 unit=%
